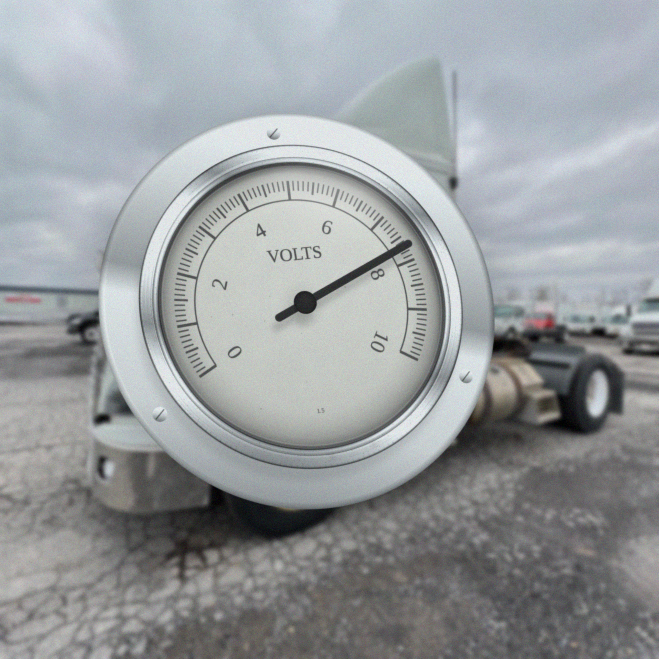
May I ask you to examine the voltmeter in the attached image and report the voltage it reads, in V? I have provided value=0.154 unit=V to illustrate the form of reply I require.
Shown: value=7.7 unit=V
